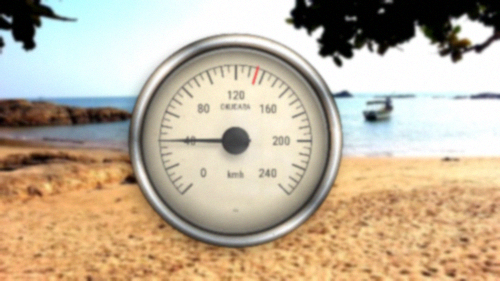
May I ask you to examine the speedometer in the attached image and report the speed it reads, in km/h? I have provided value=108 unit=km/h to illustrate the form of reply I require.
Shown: value=40 unit=km/h
